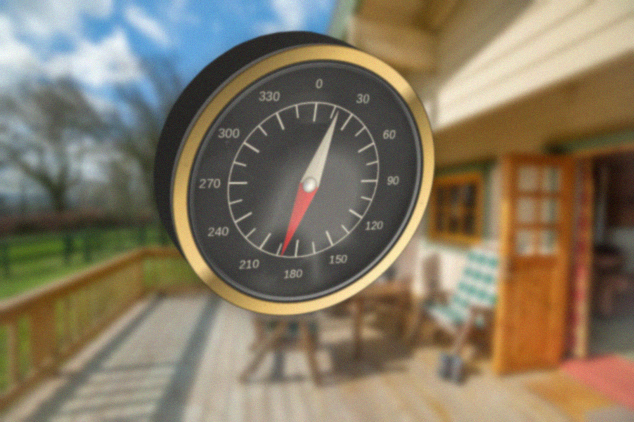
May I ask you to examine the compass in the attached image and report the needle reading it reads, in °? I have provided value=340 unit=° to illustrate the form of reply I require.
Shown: value=195 unit=°
